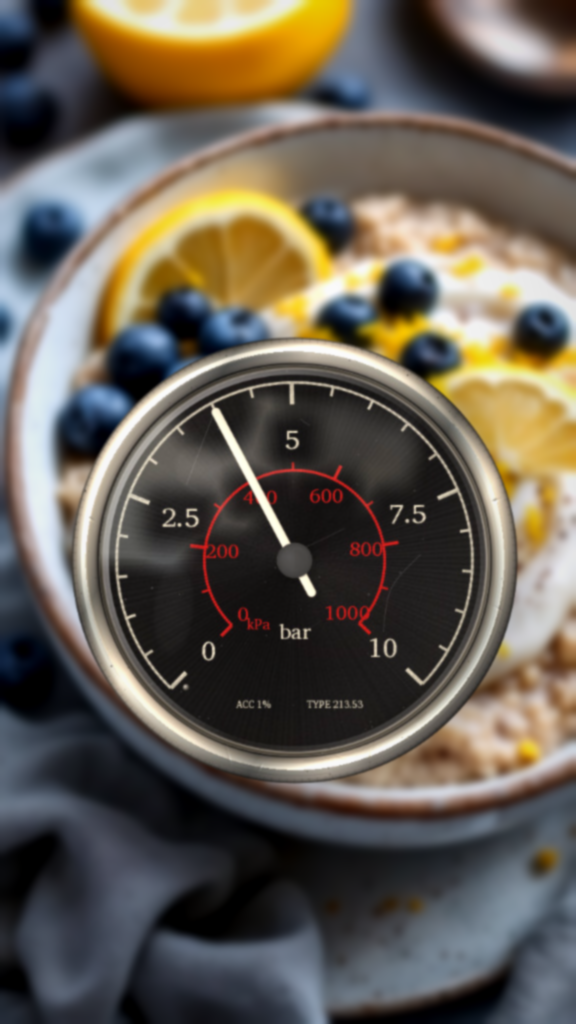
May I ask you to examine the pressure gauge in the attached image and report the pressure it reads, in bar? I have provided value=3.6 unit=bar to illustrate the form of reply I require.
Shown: value=4 unit=bar
